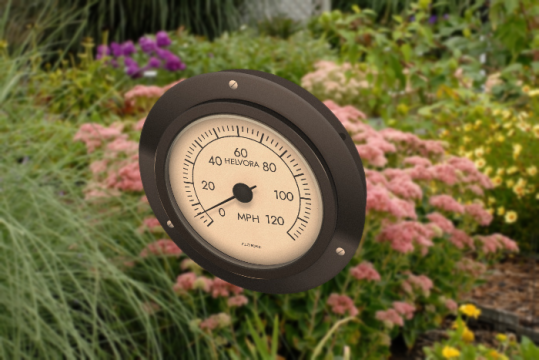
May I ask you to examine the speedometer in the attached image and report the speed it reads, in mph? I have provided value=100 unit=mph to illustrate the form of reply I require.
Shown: value=6 unit=mph
